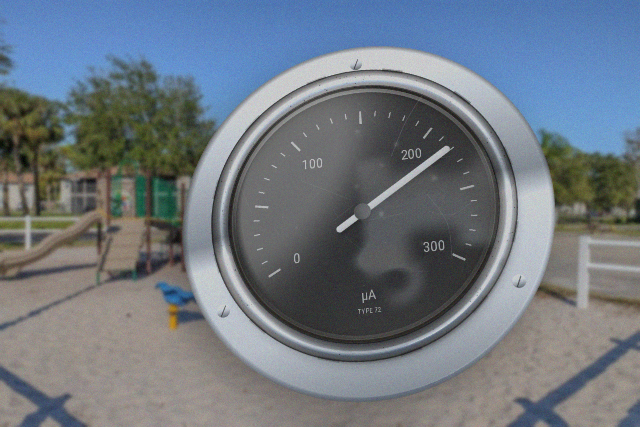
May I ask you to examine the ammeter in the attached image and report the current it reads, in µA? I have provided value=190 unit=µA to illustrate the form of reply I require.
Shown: value=220 unit=µA
